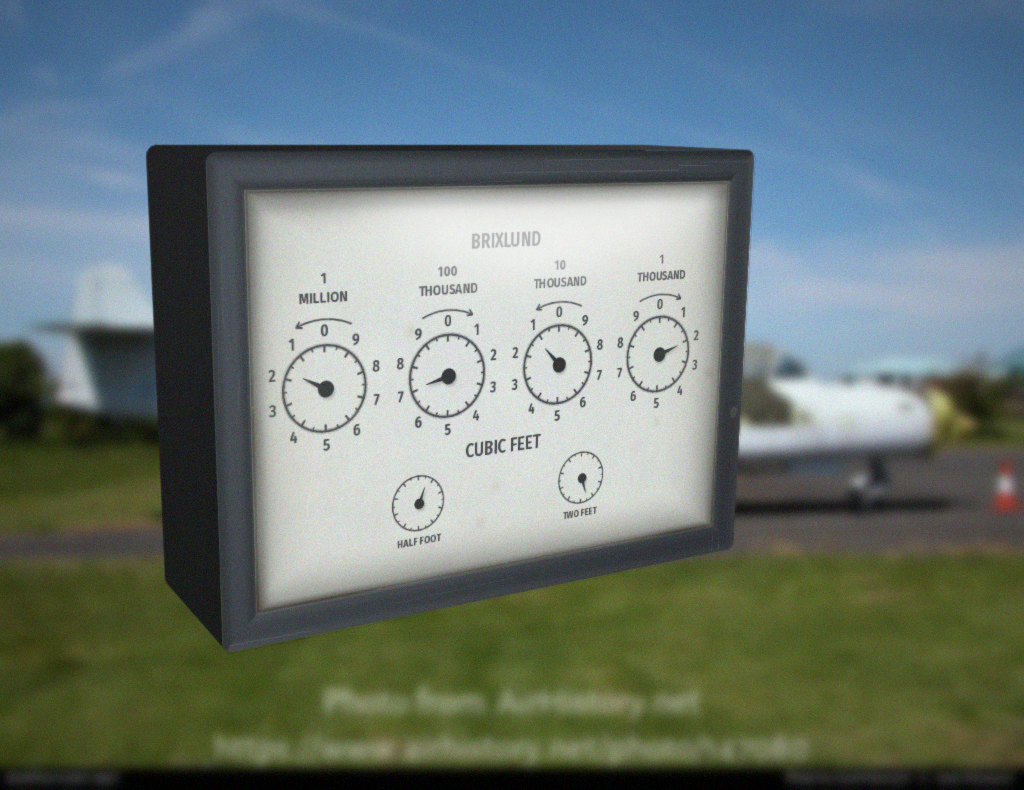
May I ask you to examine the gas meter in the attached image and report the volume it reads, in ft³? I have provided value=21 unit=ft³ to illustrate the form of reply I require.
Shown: value=171200 unit=ft³
